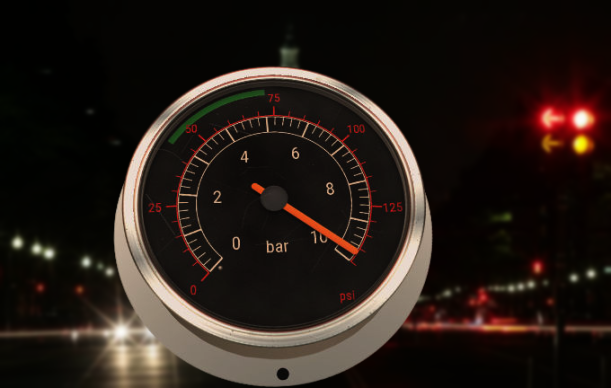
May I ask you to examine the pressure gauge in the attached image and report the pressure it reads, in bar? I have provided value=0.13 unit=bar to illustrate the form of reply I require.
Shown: value=9.8 unit=bar
